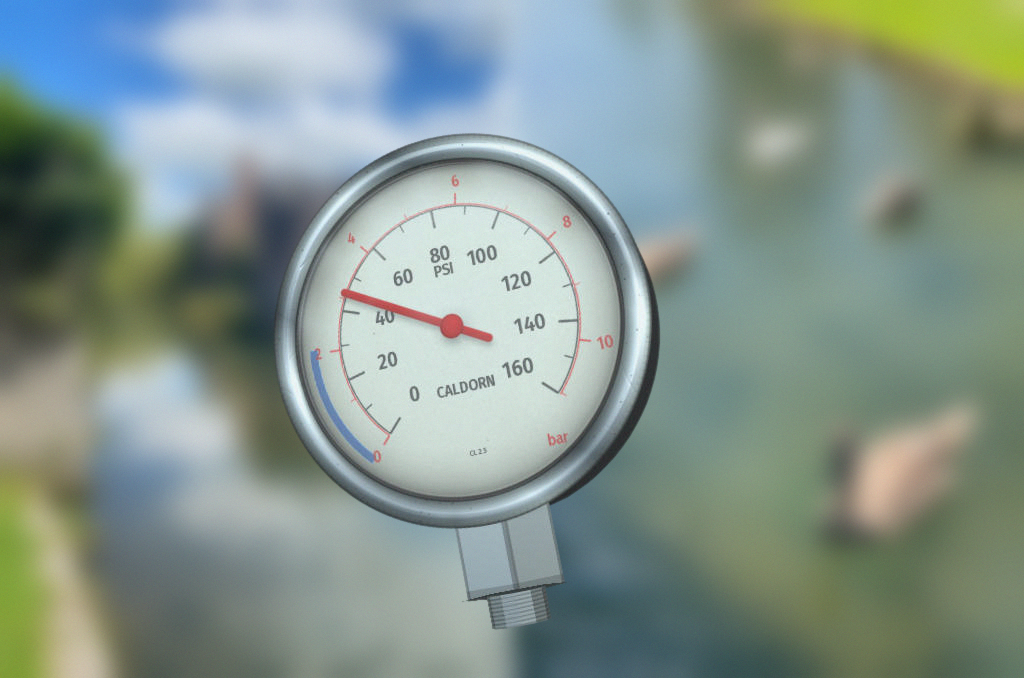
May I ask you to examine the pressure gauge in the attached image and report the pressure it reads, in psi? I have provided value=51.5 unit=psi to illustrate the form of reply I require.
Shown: value=45 unit=psi
